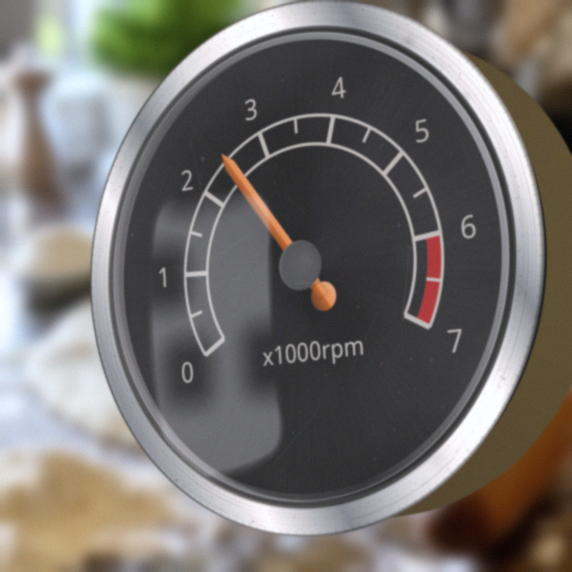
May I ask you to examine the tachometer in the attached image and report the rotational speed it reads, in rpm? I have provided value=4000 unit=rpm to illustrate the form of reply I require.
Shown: value=2500 unit=rpm
